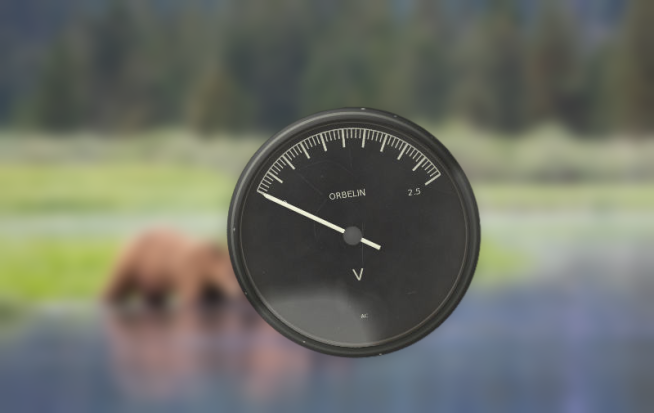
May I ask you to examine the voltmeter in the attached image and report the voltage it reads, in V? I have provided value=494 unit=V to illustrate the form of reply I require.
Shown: value=0 unit=V
